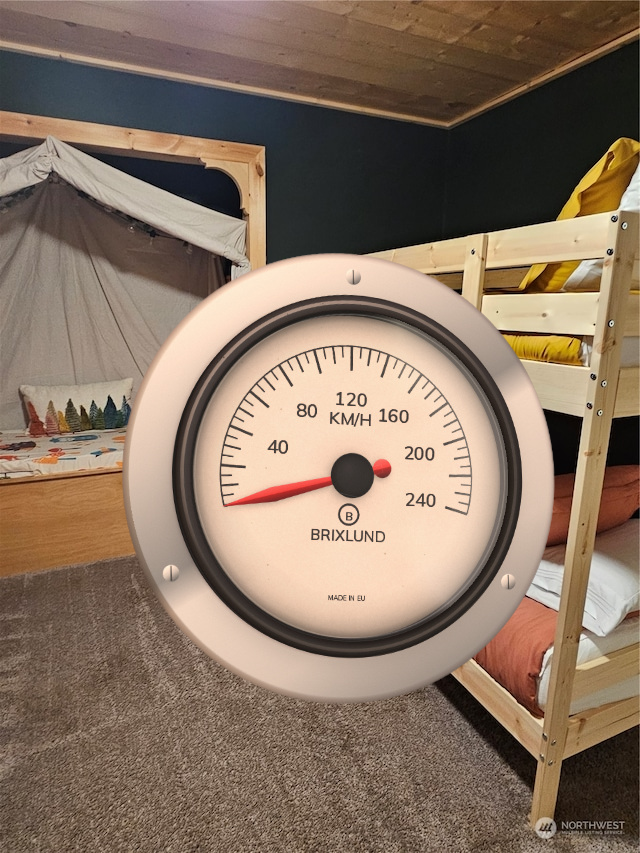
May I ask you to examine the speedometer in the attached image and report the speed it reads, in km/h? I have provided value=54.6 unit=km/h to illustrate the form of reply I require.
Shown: value=0 unit=km/h
